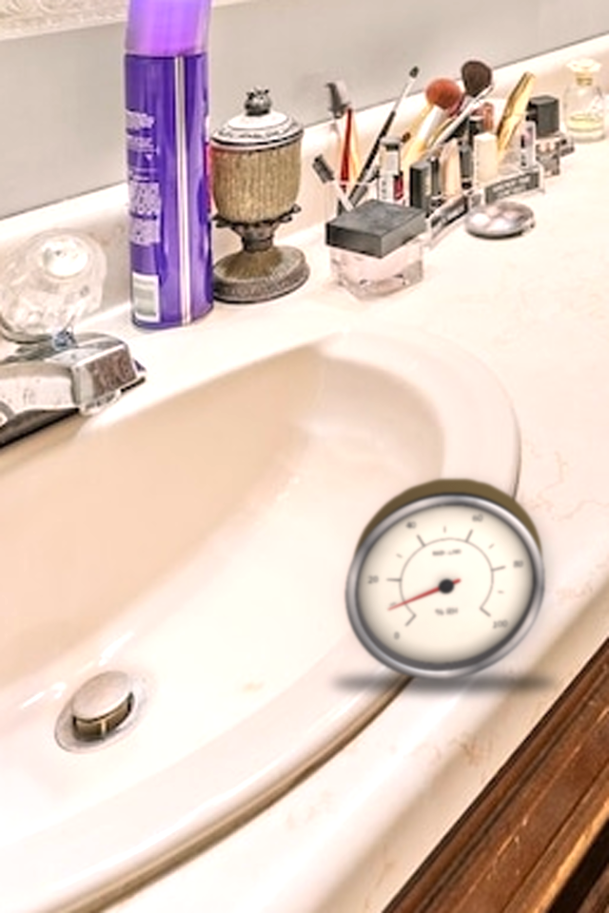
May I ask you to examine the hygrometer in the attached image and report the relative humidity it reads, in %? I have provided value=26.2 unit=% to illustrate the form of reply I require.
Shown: value=10 unit=%
